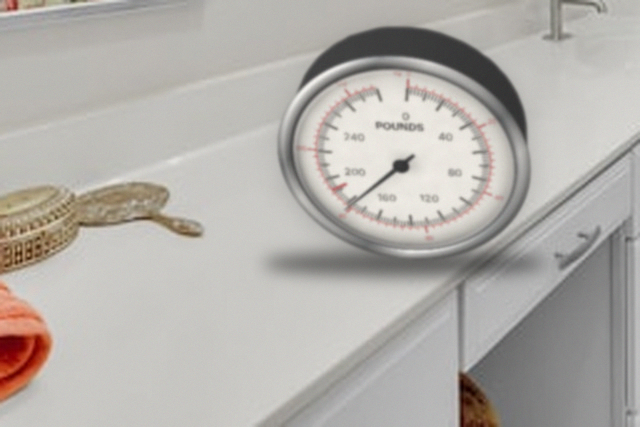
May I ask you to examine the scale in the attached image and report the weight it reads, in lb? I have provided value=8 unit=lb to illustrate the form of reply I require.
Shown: value=180 unit=lb
